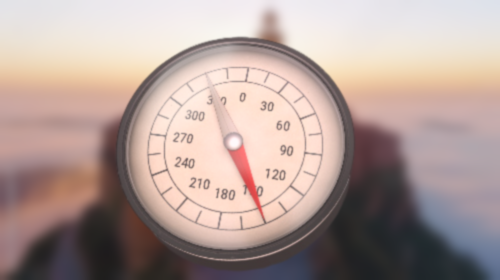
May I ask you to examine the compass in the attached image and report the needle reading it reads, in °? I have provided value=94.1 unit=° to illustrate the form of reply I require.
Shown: value=150 unit=°
